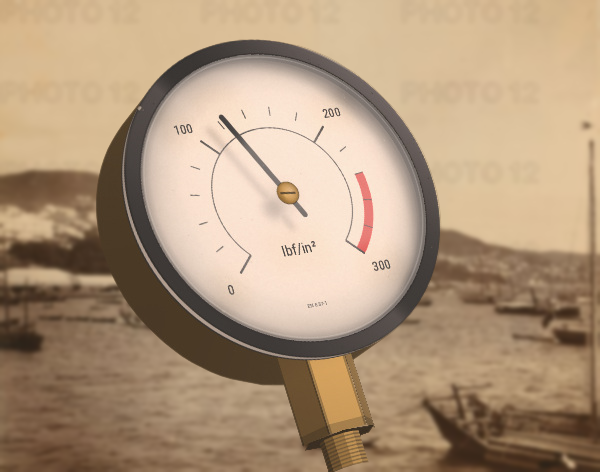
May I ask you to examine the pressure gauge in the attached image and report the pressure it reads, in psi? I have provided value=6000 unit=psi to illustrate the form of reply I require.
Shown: value=120 unit=psi
